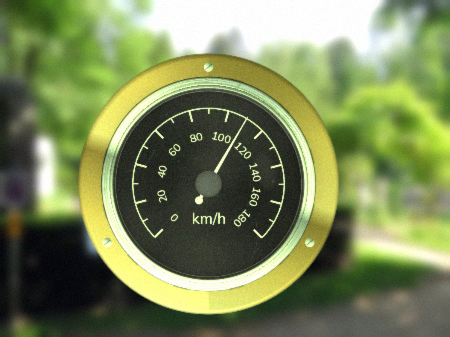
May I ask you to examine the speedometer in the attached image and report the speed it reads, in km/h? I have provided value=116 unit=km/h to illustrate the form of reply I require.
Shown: value=110 unit=km/h
